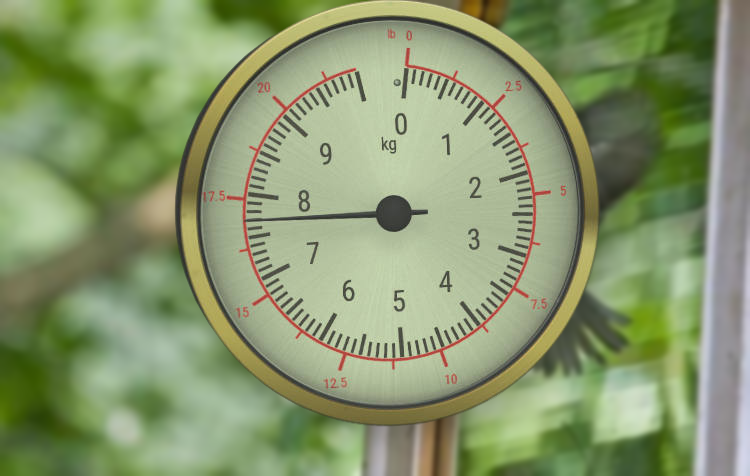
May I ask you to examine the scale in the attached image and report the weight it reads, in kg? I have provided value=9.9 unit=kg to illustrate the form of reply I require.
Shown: value=7.7 unit=kg
